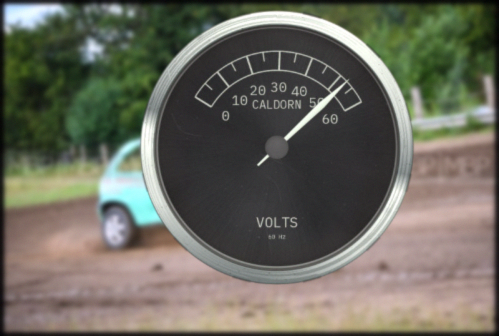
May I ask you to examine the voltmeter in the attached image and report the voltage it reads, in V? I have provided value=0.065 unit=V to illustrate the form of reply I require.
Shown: value=52.5 unit=V
